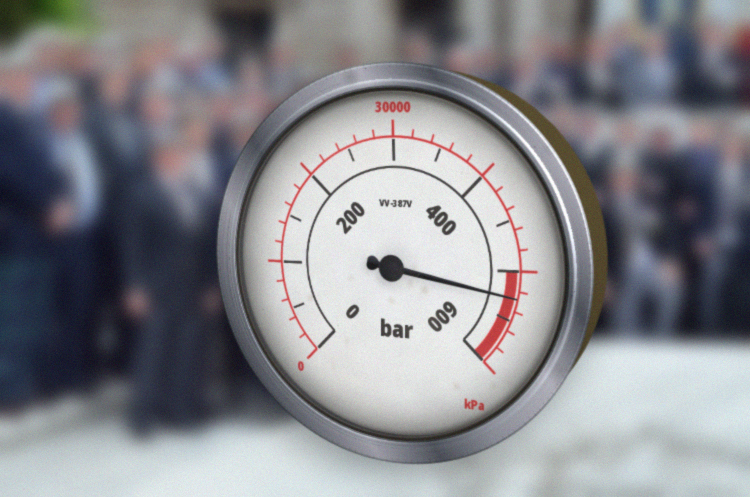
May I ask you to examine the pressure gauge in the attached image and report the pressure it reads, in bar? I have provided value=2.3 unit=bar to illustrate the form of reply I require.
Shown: value=525 unit=bar
